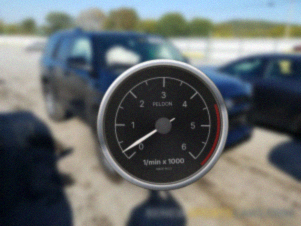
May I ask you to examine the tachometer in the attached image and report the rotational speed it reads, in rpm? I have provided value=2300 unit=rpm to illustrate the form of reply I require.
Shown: value=250 unit=rpm
